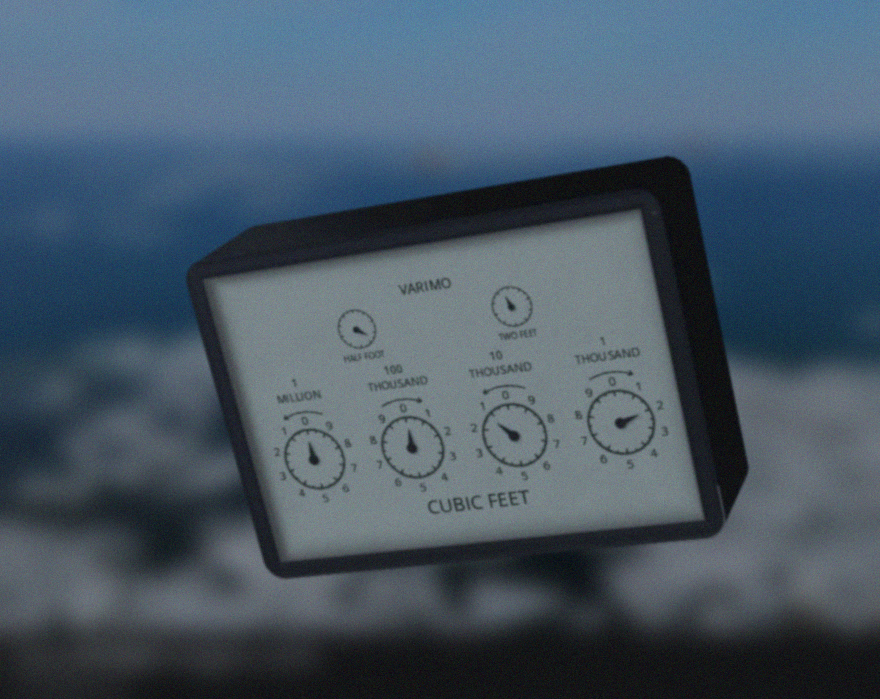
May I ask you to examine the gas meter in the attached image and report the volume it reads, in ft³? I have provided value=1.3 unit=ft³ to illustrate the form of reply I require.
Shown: value=1200 unit=ft³
